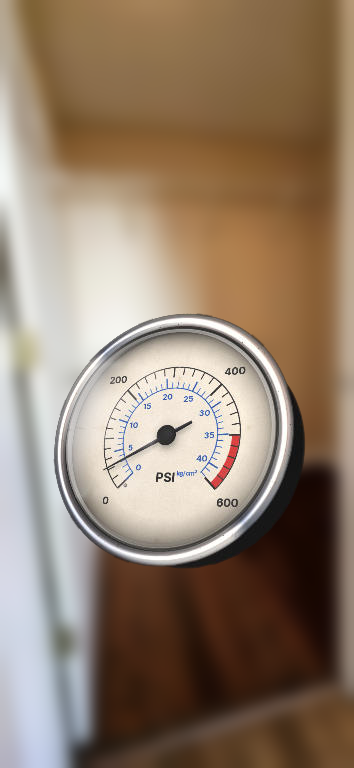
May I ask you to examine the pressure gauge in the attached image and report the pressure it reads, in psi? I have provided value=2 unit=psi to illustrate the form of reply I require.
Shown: value=40 unit=psi
